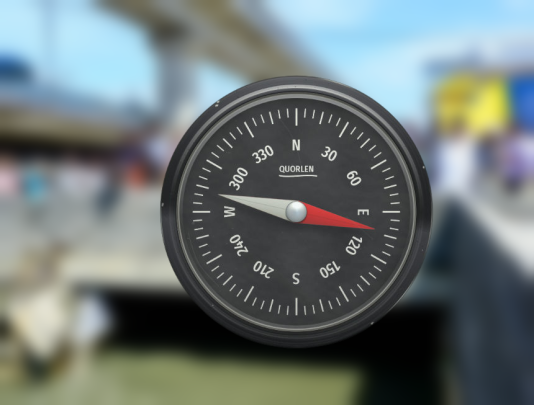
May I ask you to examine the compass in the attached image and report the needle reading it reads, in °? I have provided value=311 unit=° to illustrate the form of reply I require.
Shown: value=102.5 unit=°
